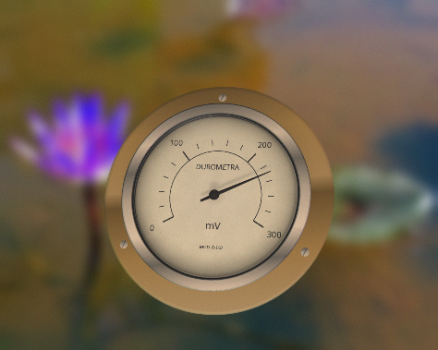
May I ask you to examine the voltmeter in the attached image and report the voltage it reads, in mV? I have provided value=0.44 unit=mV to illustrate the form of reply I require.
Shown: value=230 unit=mV
